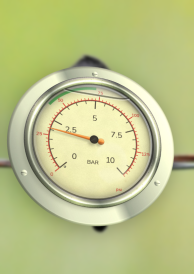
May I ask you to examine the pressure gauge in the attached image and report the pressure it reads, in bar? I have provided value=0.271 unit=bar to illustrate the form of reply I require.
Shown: value=2 unit=bar
